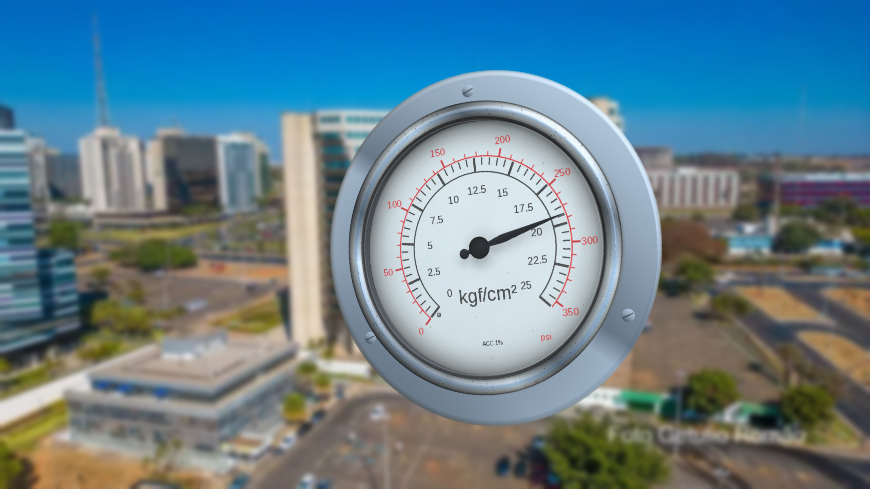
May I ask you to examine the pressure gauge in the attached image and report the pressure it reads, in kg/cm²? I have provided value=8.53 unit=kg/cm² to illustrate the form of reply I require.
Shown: value=19.5 unit=kg/cm²
